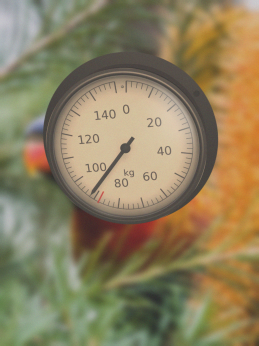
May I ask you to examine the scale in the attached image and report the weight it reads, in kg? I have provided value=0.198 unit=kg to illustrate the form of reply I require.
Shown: value=92 unit=kg
